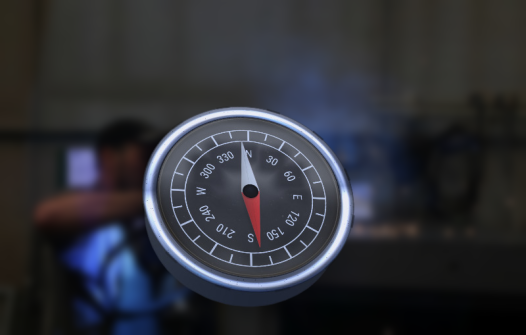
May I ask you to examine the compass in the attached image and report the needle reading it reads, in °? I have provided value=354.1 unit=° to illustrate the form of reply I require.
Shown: value=172.5 unit=°
